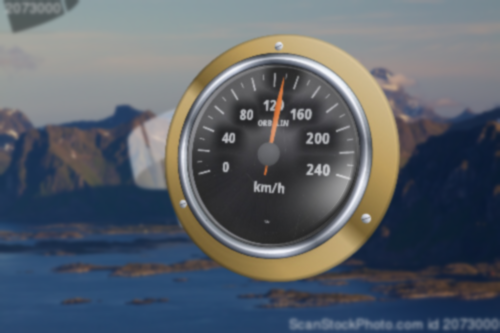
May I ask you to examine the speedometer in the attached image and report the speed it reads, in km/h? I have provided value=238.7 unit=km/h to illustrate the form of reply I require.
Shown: value=130 unit=km/h
